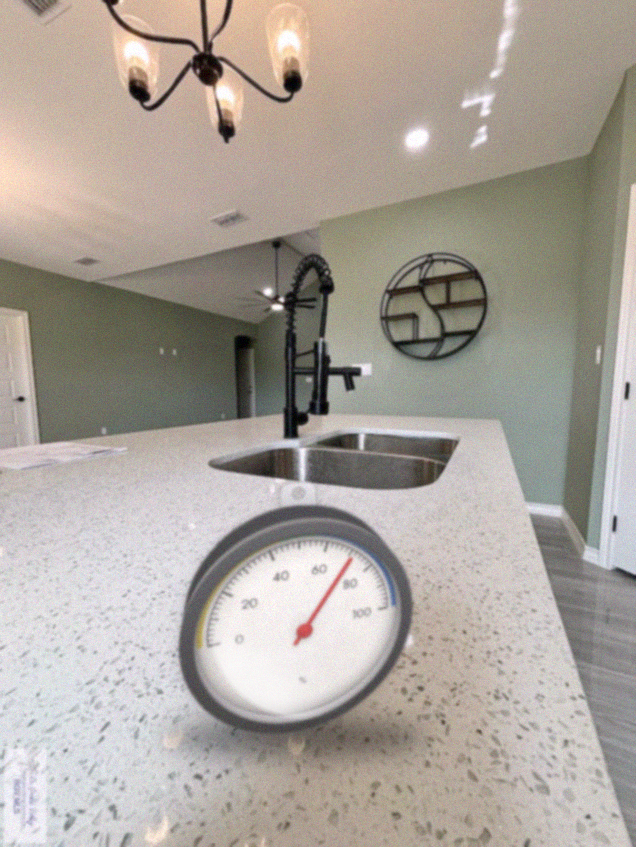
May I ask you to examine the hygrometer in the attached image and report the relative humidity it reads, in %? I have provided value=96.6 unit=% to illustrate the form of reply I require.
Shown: value=70 unit=%
